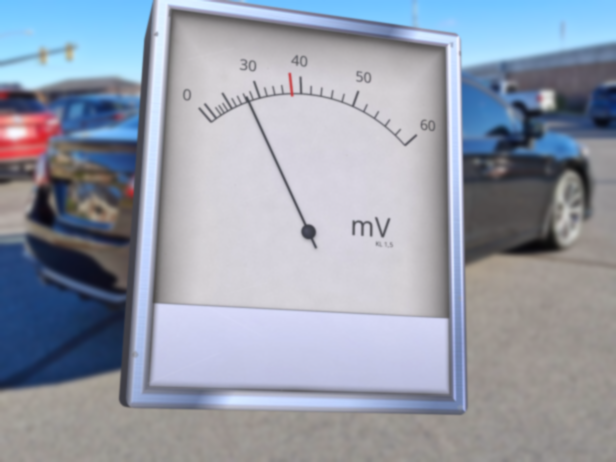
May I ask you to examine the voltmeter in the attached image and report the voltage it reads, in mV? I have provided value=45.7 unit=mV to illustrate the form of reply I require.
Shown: value=26 unit=mV
